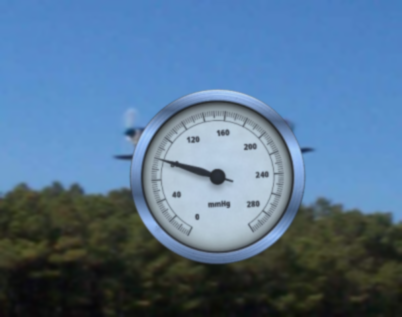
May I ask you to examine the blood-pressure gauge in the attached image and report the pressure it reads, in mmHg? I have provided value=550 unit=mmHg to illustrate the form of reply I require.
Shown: value=80 unit=mmHg
